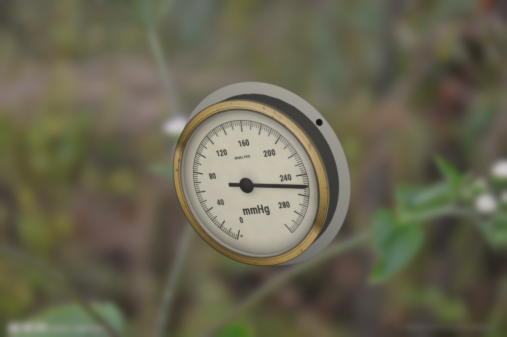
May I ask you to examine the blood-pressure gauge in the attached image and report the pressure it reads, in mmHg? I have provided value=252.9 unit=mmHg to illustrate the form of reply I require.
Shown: value=250 unit=mmHg
